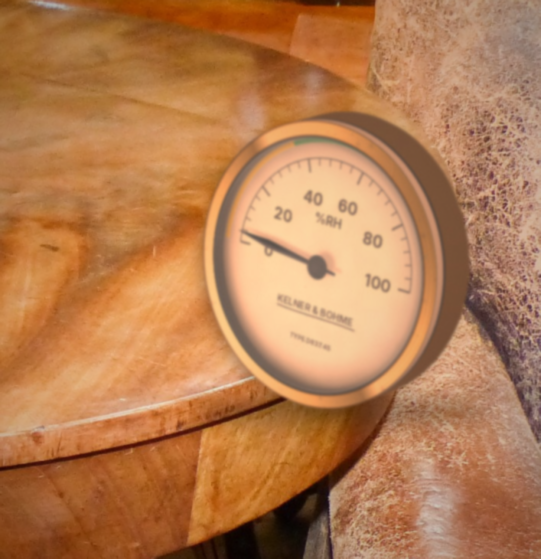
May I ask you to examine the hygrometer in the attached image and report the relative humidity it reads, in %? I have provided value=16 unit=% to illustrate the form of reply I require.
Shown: value=4 unit=%
